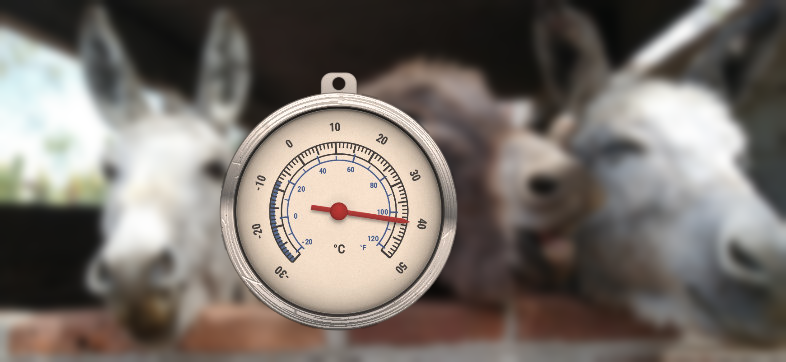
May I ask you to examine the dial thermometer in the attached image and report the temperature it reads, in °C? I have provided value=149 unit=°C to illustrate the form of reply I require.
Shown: value=40 unit=°C
